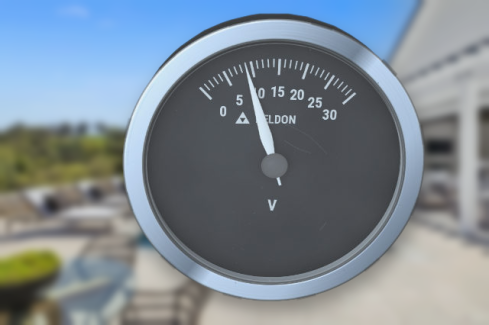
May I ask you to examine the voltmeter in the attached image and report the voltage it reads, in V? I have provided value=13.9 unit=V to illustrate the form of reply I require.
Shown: value=9 unit=V
